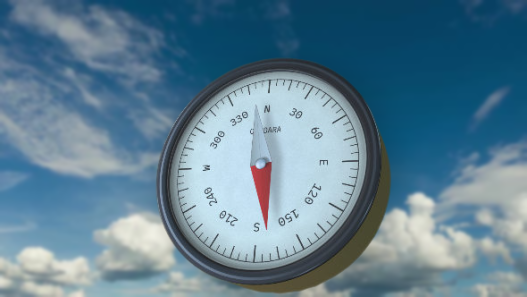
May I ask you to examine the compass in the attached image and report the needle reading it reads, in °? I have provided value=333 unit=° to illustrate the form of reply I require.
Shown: value=170 unit=°
